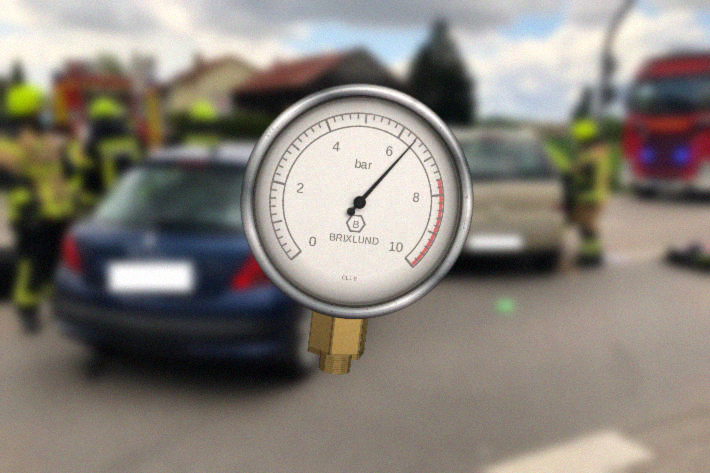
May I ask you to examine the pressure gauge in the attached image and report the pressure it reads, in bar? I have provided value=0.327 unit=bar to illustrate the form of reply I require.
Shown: value=6.4 unit=bar
